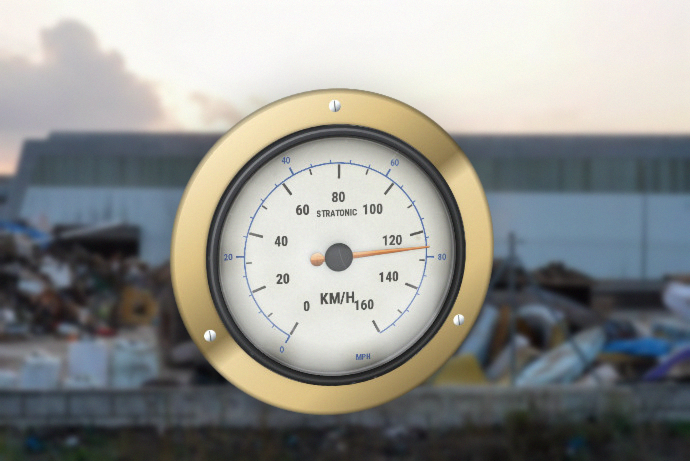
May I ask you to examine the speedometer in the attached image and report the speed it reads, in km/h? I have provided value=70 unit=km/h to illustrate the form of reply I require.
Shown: value=125 unit=km/h
